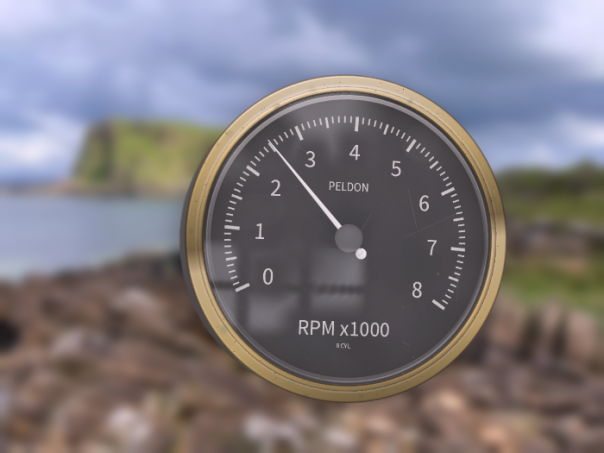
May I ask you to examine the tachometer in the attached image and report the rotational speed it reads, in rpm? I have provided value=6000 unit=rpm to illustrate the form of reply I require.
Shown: value=2500 unit=rpm
